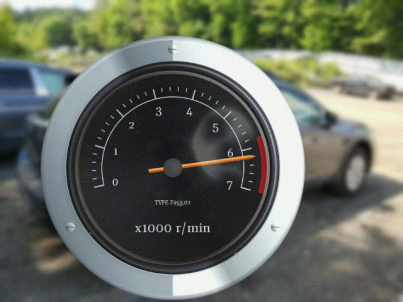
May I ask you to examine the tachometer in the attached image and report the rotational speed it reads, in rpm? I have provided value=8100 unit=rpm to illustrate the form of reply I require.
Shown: value=6200 unit=rpm
